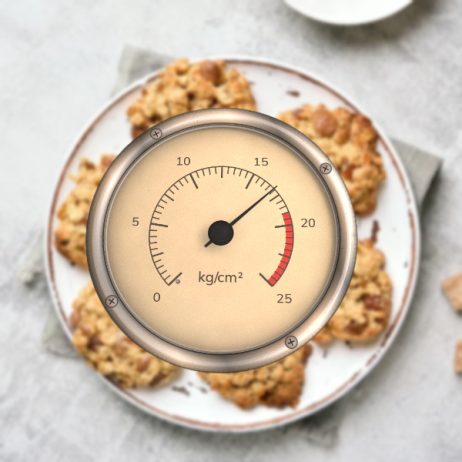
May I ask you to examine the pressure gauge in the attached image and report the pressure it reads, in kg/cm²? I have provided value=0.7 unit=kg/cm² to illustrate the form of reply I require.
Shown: value=17 unit=kg/cm²
